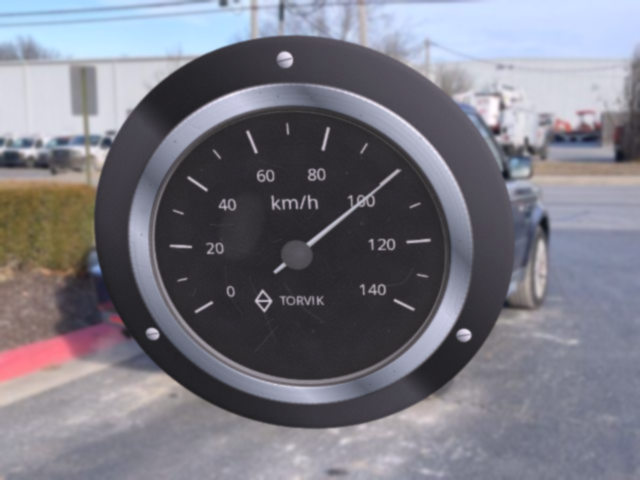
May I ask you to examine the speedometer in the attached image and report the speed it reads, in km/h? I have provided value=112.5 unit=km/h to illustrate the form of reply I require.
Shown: value=100 unit=km/h
